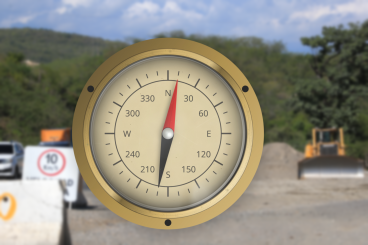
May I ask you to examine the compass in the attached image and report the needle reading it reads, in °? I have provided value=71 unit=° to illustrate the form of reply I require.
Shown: value=10 unit=°
